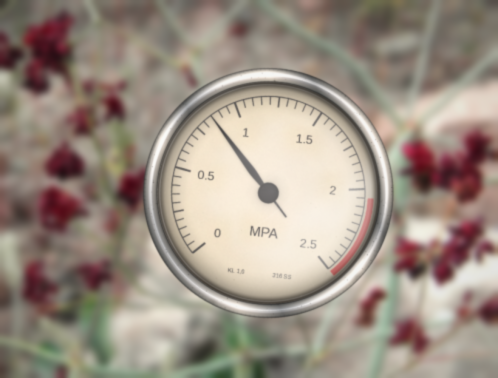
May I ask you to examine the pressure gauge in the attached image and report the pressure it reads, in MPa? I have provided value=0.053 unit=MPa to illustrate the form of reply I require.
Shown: value=0.85 unit=MPa
